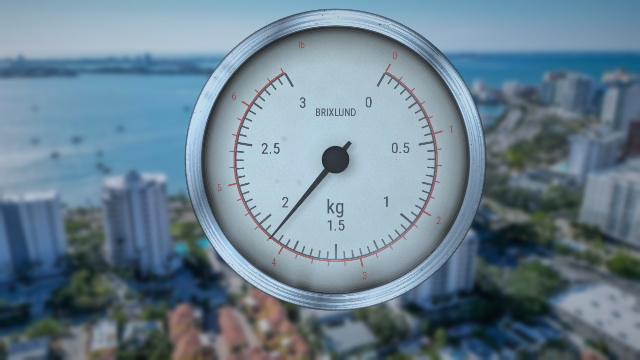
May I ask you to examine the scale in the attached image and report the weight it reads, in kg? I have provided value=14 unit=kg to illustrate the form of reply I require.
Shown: value=1.9 unit=kg
